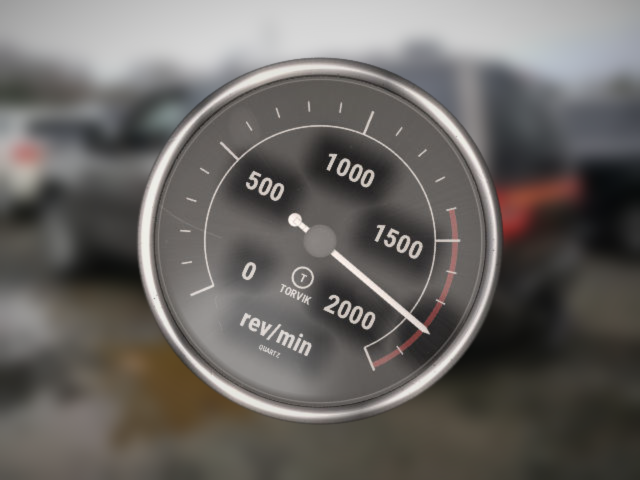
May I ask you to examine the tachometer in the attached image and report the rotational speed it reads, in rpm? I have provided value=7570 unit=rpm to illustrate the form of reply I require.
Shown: value=1800 unit=rpm
